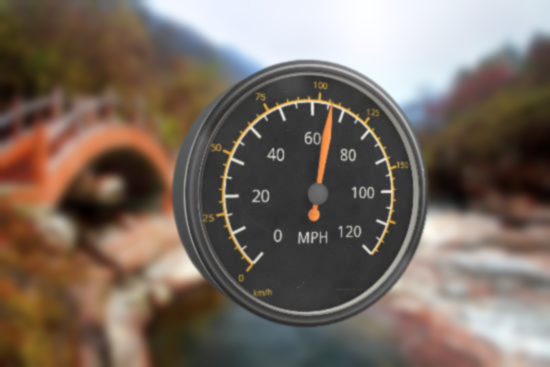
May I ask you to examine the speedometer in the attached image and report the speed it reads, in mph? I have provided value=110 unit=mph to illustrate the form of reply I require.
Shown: value=65 unit=mph
